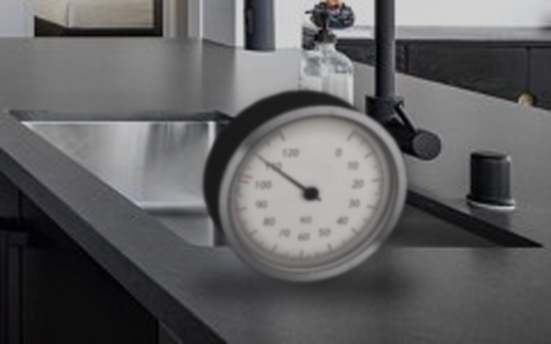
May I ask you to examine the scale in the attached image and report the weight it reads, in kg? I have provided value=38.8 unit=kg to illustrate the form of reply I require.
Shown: value=110 unit=kg
